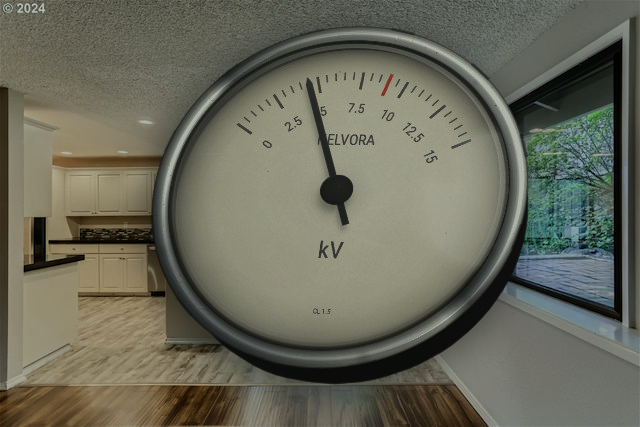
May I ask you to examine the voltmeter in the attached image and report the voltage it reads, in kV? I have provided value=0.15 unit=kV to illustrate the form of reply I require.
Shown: value=4.5 unit=kV
